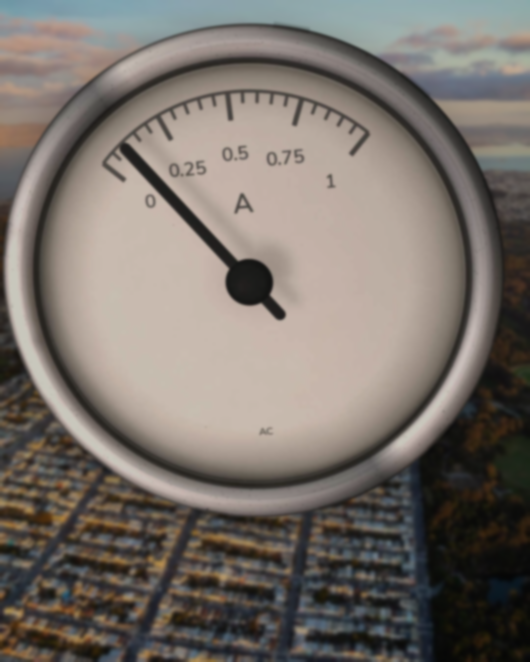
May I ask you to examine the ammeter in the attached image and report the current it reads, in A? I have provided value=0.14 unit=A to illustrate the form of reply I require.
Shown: value=0.1 unit=A
